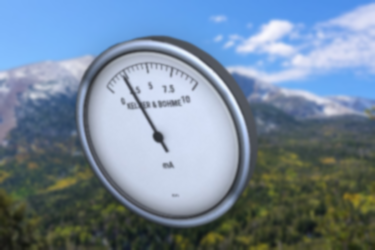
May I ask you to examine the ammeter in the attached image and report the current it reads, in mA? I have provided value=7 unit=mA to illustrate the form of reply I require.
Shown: value=2.5 unit=mA
